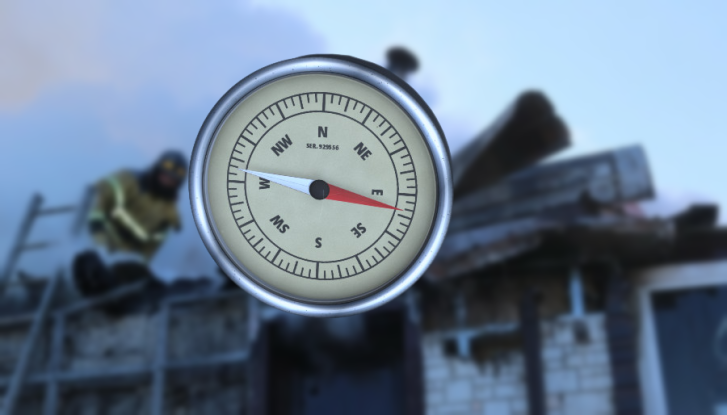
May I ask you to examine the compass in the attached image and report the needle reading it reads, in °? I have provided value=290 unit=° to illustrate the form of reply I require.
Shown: value=100 unit=°
